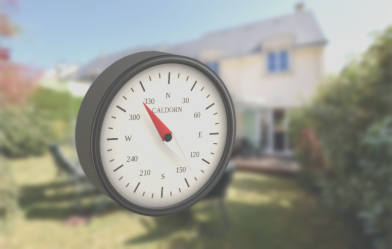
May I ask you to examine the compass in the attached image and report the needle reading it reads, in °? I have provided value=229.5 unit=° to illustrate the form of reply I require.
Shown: value=320 unit=°
